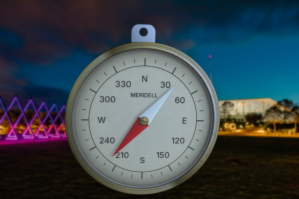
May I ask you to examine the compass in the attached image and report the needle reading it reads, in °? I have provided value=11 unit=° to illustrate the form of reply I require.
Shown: value=220 unit=°
